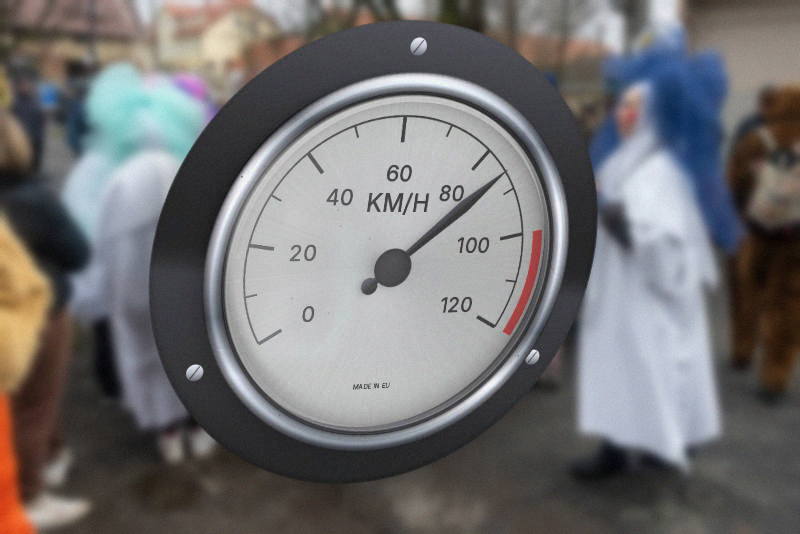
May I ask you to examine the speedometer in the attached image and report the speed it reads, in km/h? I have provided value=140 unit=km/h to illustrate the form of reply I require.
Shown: value=85 unit=km/h
